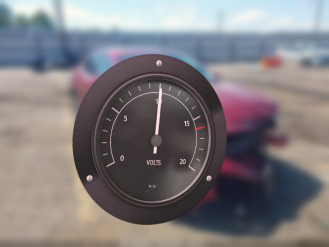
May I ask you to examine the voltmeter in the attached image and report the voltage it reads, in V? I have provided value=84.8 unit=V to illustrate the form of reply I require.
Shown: value=10 unit=V
